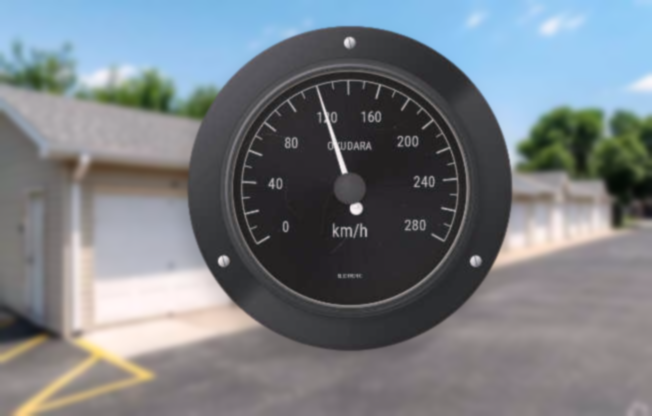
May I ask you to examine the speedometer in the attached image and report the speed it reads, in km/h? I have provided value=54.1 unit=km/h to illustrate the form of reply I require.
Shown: value=120 unit=km/h
